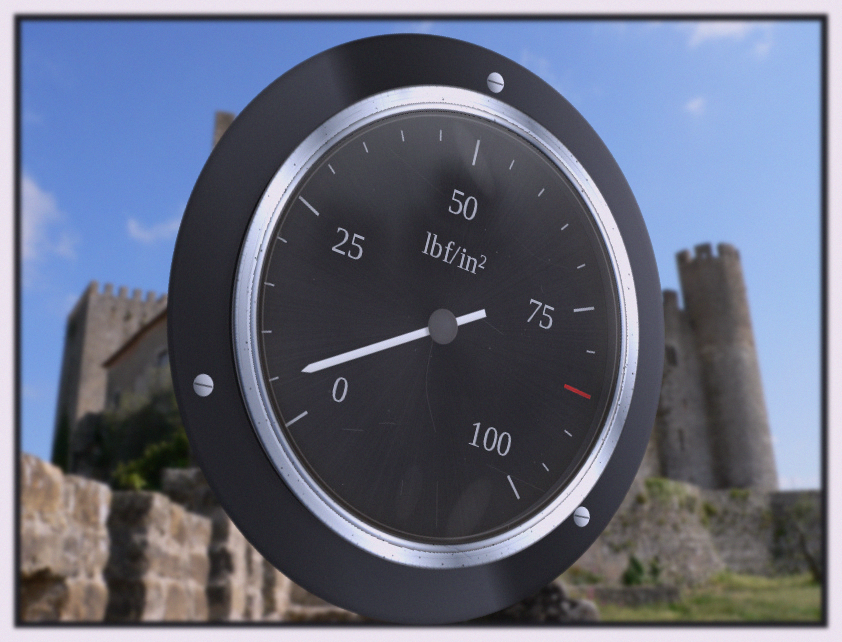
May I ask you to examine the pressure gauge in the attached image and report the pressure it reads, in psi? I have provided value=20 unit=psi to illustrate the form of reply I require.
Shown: value=5 unit=psi
